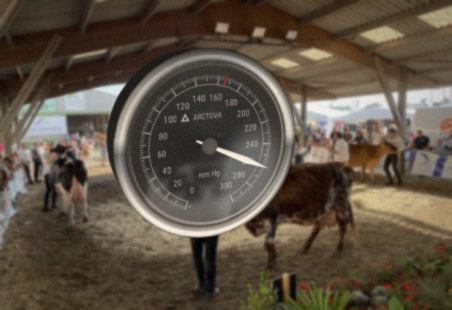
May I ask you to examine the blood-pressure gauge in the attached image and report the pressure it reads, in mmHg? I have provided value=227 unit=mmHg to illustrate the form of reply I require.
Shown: value=260 unit=mmHg
